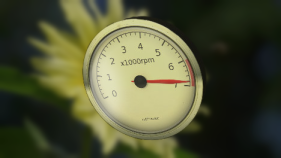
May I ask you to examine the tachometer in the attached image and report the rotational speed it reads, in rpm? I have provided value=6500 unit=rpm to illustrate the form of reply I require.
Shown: value=6800 unit=rpm
